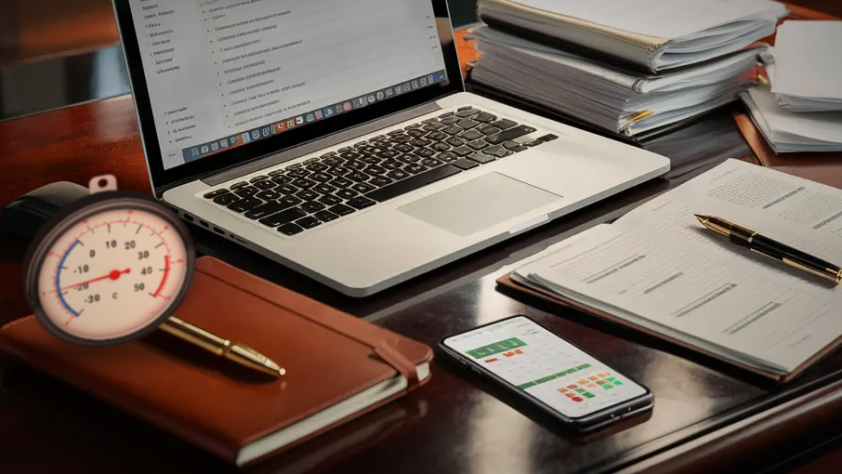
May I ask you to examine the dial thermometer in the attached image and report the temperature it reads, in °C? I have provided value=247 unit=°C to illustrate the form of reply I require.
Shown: value=-17.5 unit=°C
